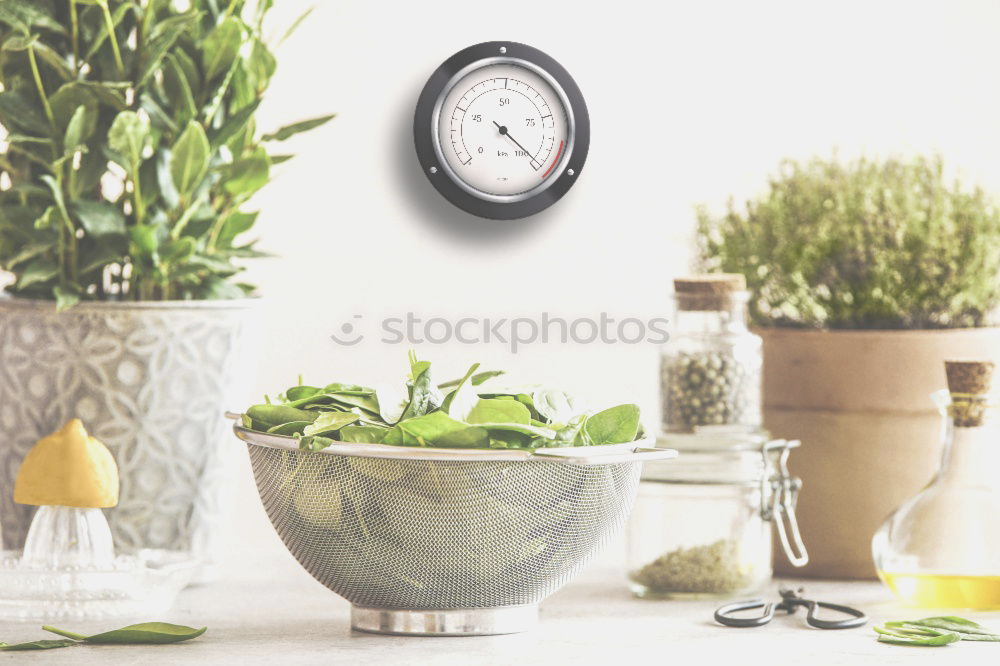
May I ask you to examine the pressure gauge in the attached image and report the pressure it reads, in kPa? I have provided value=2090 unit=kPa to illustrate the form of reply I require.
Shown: value=97.5 unit=kPa
